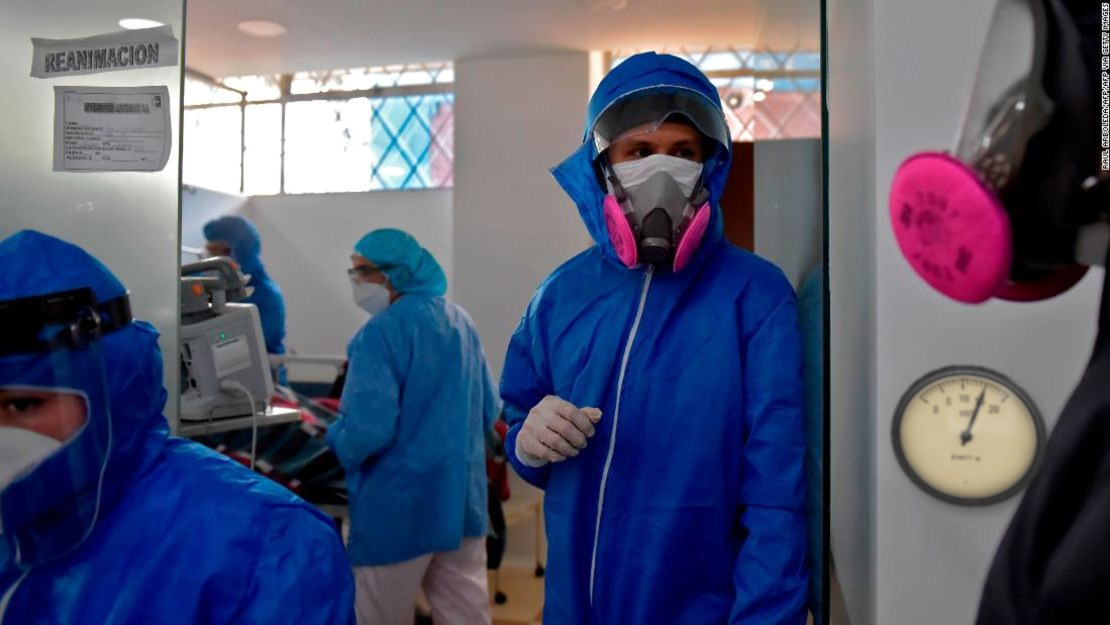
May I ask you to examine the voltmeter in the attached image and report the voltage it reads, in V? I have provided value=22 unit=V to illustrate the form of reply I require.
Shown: value=15 unit=V
